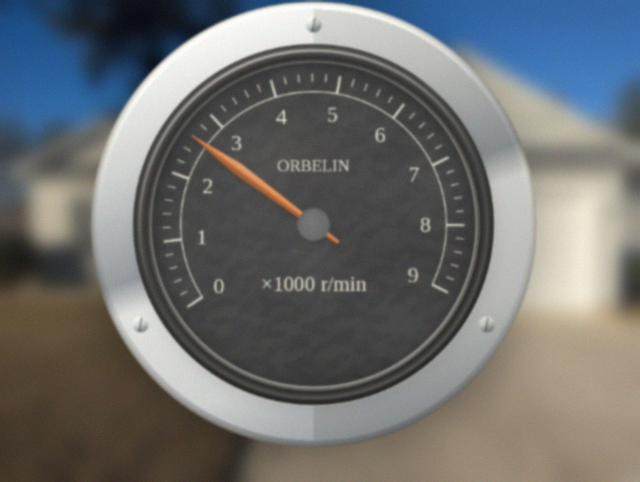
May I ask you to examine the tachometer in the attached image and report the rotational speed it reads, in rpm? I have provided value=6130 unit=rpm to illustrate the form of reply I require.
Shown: value=2600 unit=rpm
